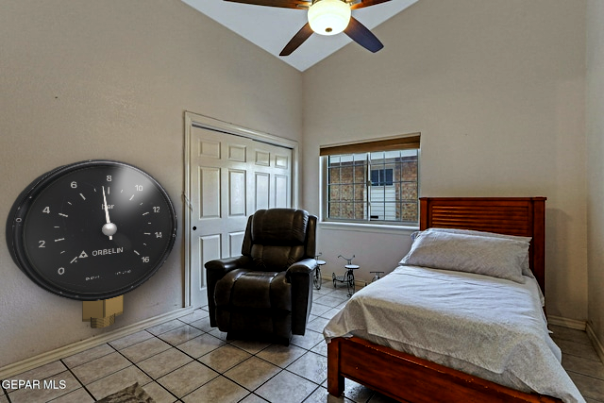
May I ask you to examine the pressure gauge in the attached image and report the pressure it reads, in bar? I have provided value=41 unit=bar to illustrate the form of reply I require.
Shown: value=7.5 unit=bar
